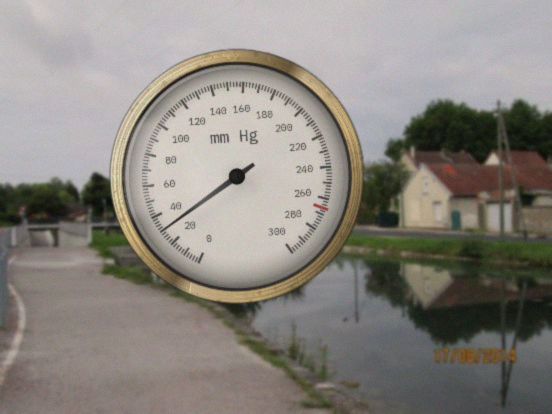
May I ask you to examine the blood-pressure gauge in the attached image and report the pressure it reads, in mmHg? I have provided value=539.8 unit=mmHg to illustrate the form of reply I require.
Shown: value=30 unit=mmHg
